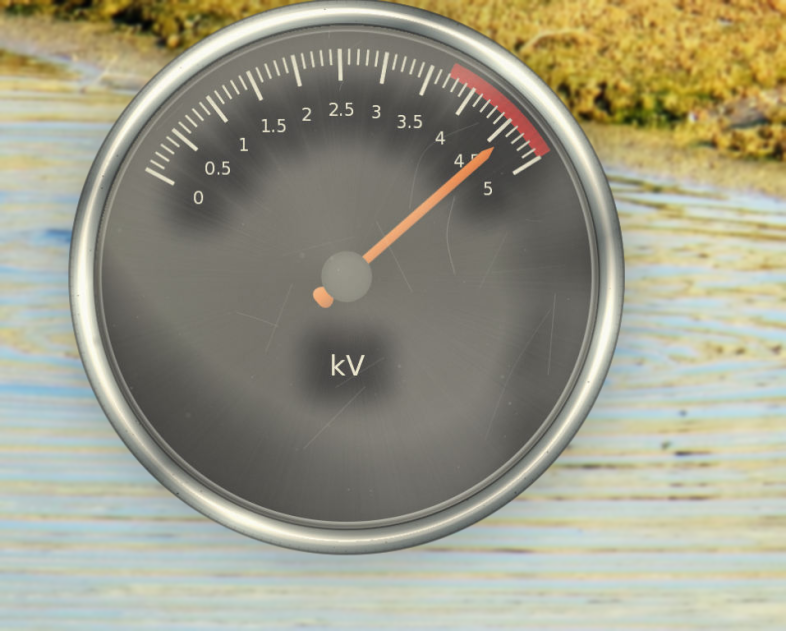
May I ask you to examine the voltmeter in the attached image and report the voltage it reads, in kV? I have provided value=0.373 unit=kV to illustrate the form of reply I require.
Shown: value=4.6 unit=kV
